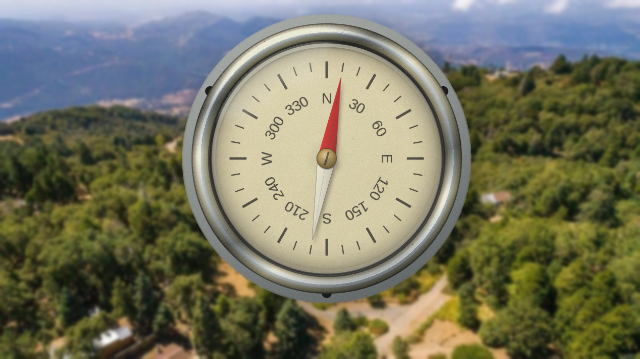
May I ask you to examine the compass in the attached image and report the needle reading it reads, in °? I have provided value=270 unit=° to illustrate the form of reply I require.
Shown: value=10 unit=°
